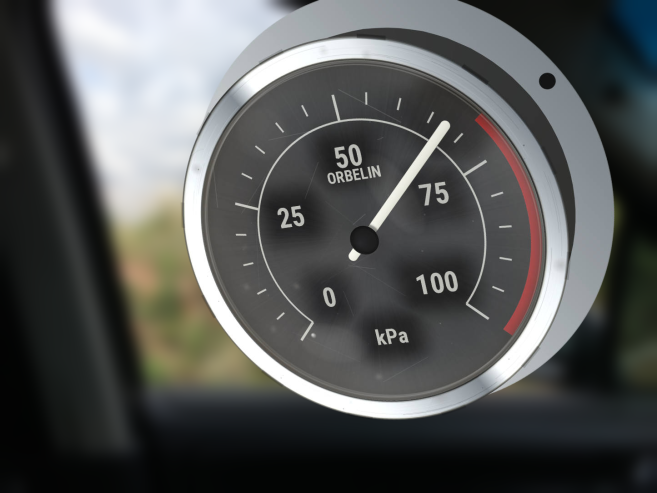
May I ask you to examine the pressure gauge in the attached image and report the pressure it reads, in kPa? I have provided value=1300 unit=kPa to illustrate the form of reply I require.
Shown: value=67.5 unit=kPa
